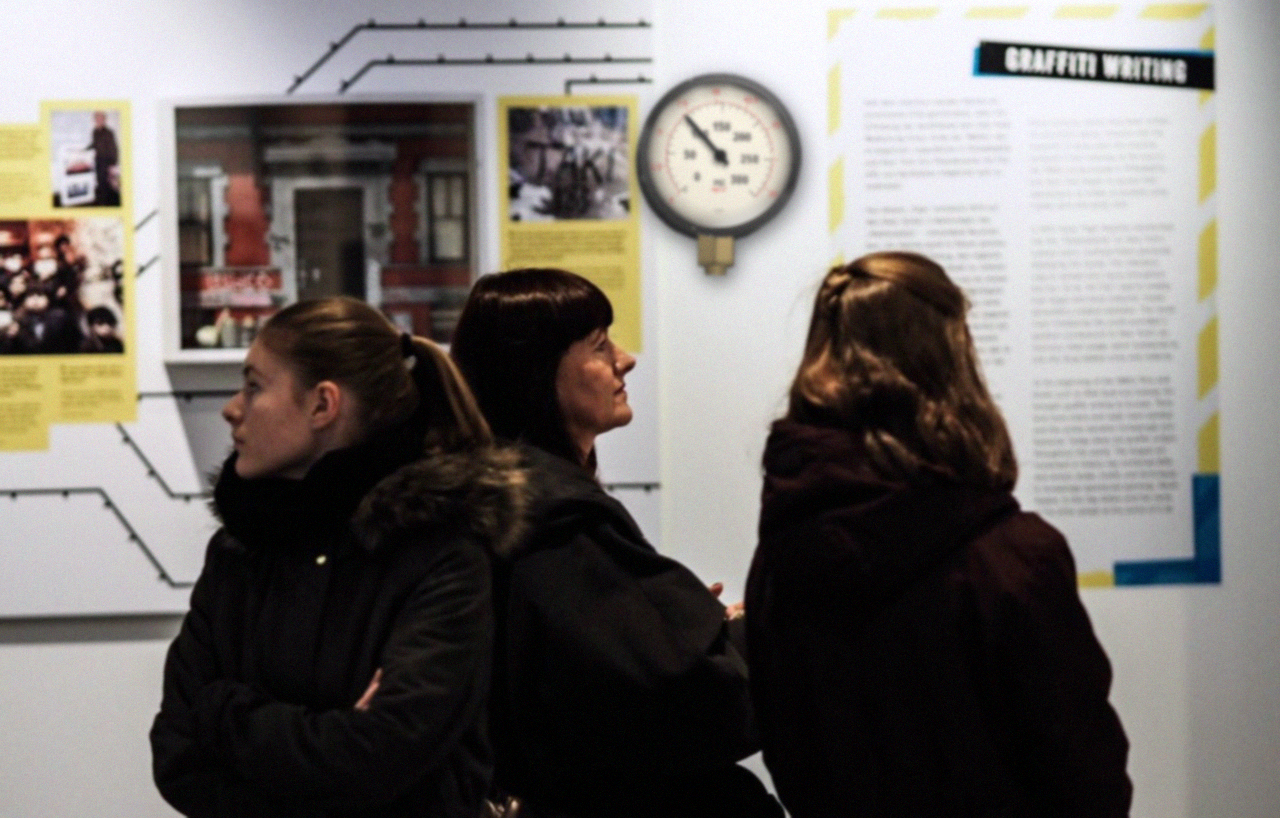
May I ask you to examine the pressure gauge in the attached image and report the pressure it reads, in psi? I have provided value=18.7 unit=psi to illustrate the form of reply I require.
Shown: value=100 unit=psi
